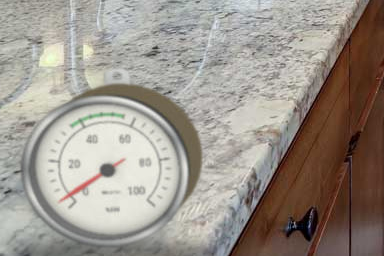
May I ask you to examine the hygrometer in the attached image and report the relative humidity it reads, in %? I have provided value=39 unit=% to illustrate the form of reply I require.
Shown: value=4 unit=%
